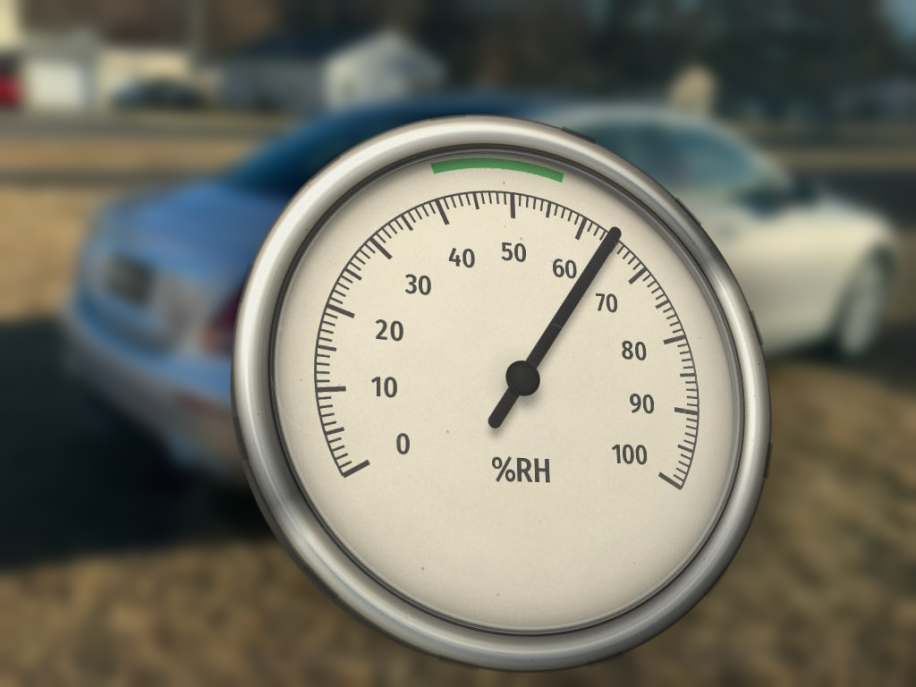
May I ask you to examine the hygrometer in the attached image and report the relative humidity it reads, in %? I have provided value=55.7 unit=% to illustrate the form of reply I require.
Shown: value=64 unit=%
